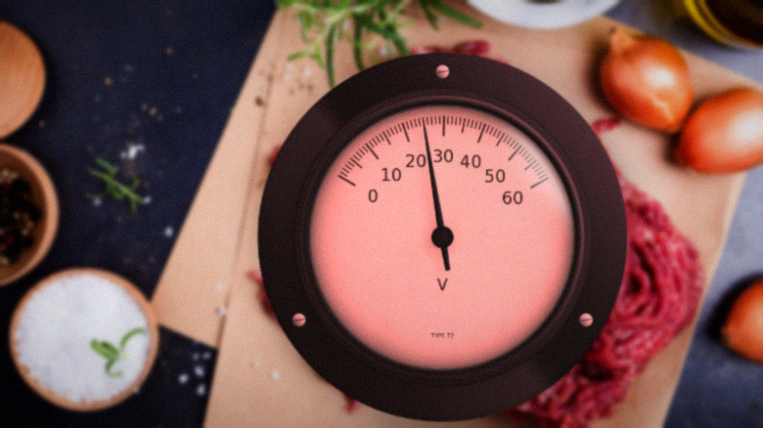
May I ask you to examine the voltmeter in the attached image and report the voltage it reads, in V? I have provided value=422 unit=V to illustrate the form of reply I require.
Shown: value=25 unit=V
